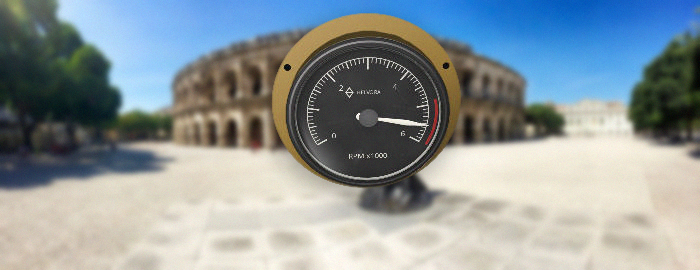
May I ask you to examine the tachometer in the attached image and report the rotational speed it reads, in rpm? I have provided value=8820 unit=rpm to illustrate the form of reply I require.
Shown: value=5500 unit=rpm
